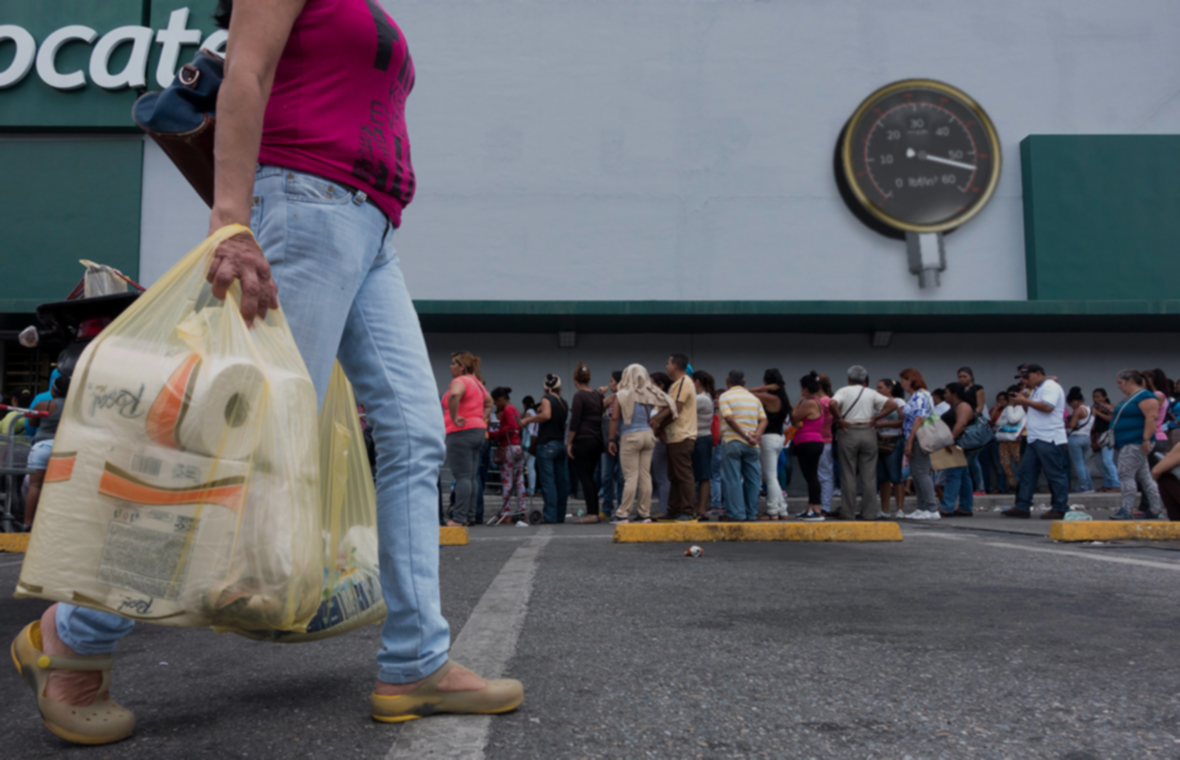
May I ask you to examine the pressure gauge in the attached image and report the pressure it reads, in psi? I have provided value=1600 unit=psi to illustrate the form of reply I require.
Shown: value=54 unit=psi
